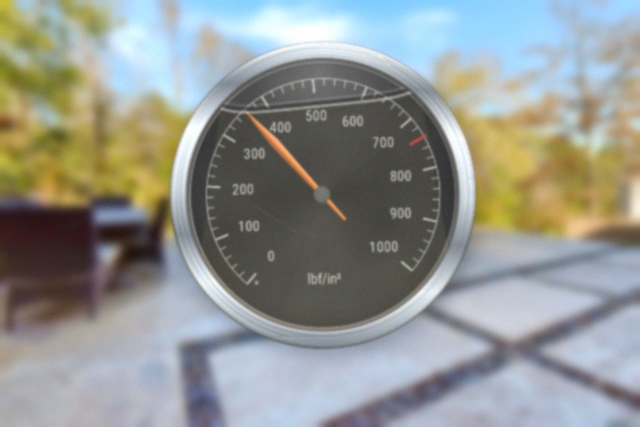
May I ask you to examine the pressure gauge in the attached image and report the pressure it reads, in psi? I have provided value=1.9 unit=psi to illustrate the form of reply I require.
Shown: value=360 unit=psi
